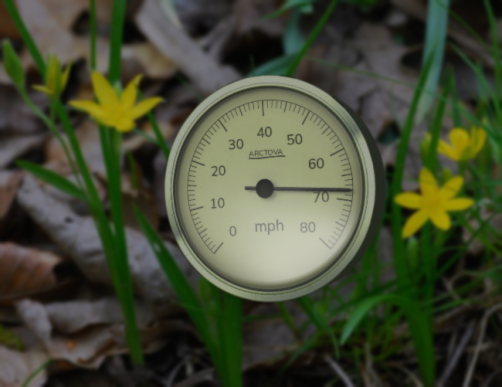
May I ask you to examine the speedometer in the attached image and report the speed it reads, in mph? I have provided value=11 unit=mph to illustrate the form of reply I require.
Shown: value=68 unit=mph
